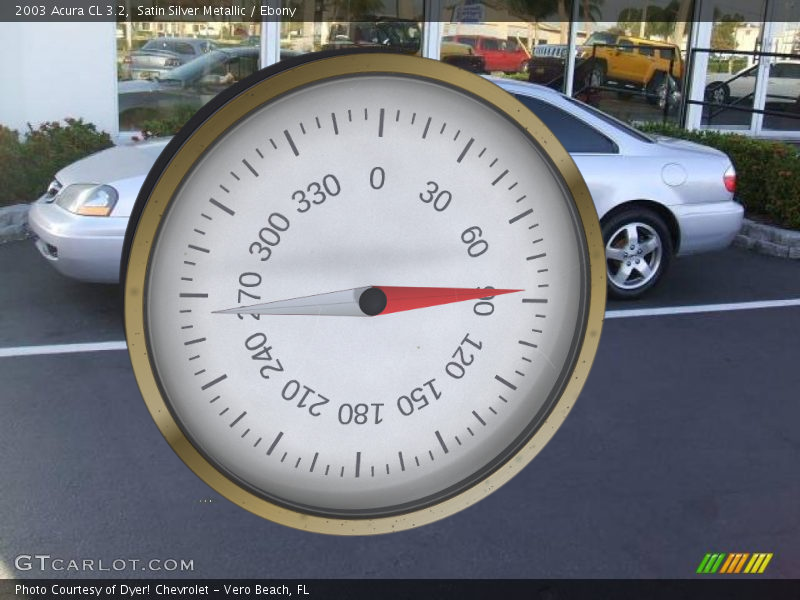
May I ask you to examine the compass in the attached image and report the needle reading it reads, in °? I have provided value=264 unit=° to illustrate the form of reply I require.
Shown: value=85 unit=°
